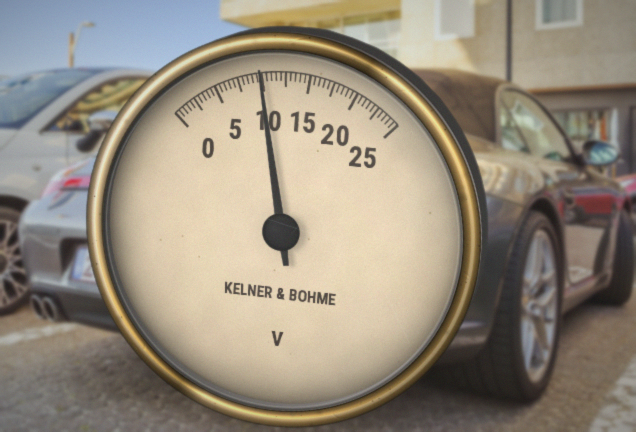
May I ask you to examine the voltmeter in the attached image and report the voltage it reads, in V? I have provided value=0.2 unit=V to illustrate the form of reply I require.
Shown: value=10 unit=V
